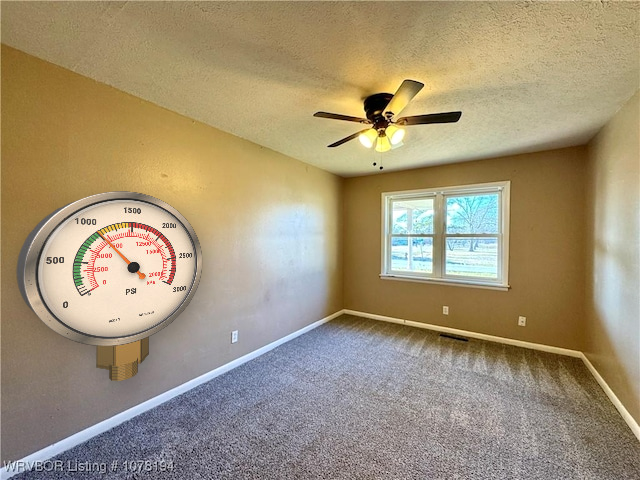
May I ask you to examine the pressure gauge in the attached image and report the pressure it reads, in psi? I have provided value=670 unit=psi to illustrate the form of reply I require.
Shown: value=1000 unit=psi
